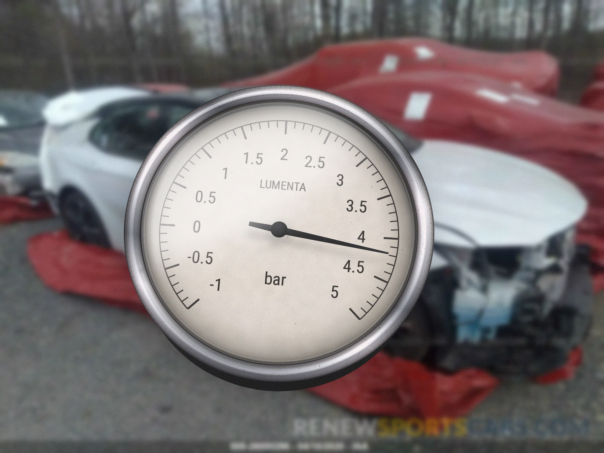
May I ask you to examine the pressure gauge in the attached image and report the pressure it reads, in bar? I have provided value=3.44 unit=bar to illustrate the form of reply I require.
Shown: value=4.2 unit=bar
